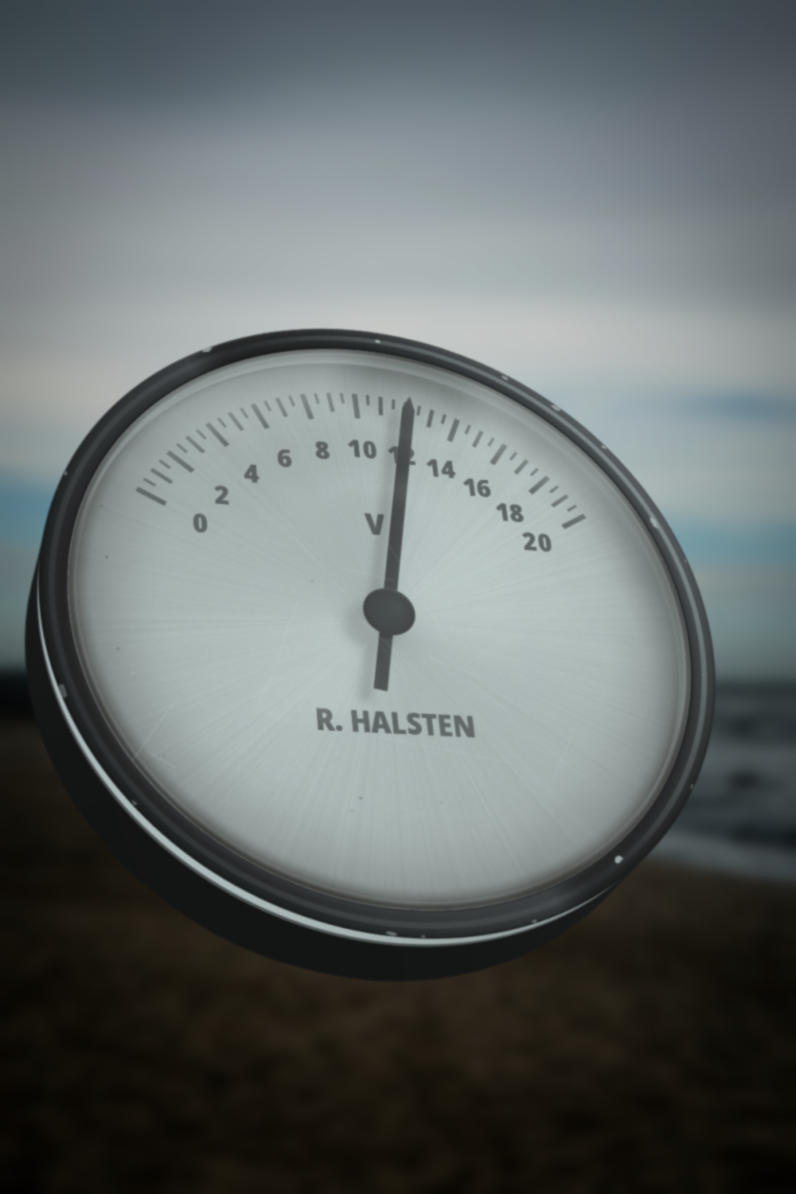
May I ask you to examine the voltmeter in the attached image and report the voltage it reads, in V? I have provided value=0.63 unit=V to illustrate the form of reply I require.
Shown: value=12 unit=V
